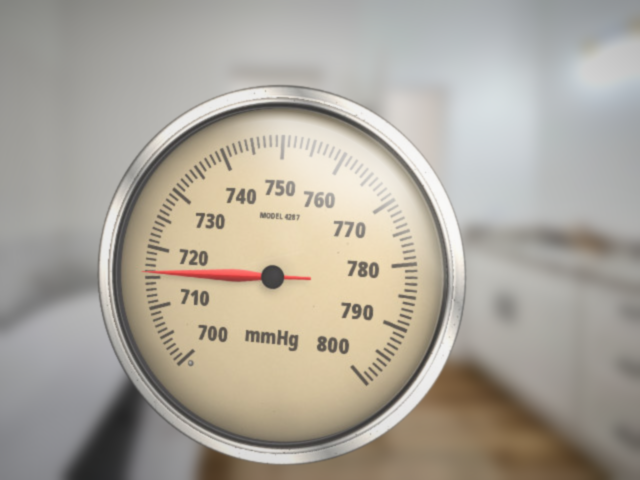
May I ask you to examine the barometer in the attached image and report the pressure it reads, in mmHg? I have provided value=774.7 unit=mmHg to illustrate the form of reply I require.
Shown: value=716 unit=mmHg
